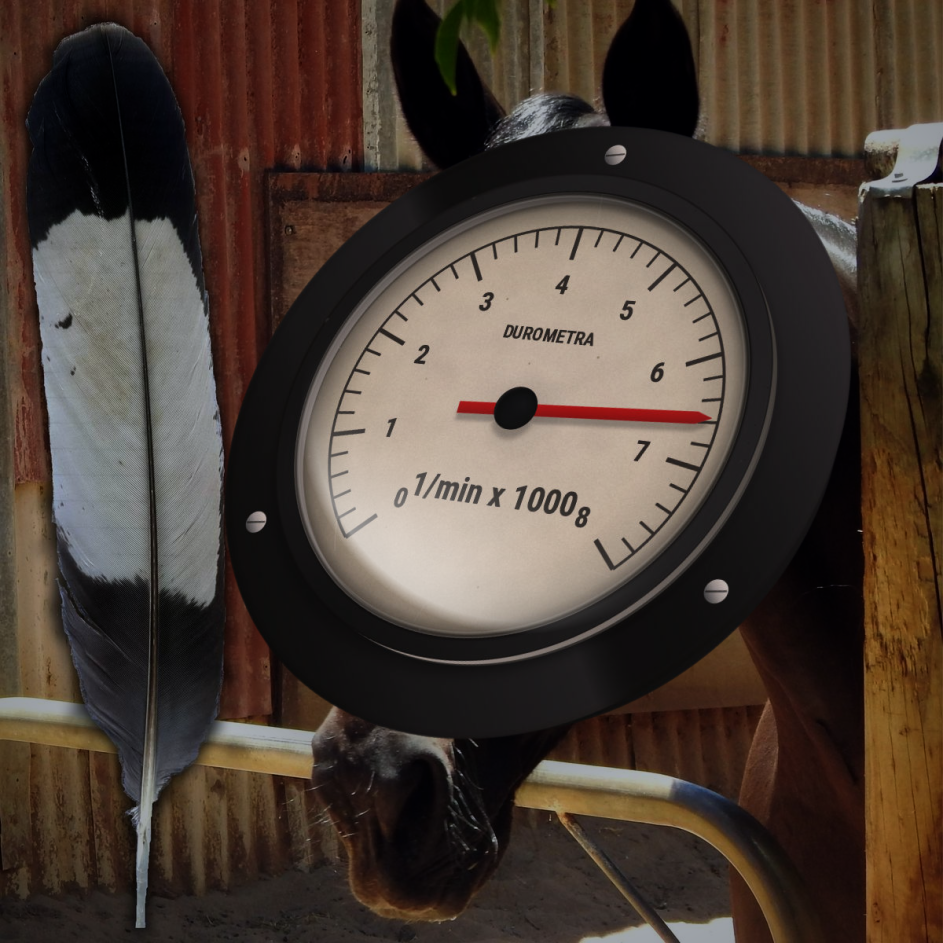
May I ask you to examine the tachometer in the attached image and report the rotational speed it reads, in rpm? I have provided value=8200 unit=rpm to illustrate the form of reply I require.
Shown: value=6600 unit=rpm
